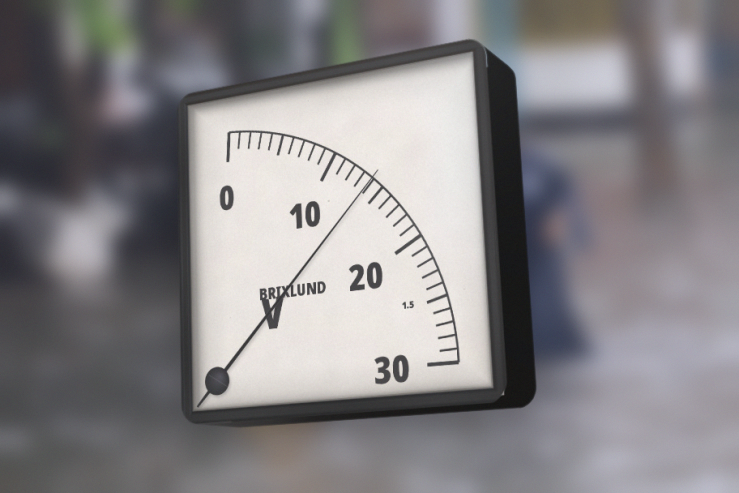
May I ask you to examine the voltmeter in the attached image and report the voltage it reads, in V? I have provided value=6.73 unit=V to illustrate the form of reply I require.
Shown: value=14 unit=V
